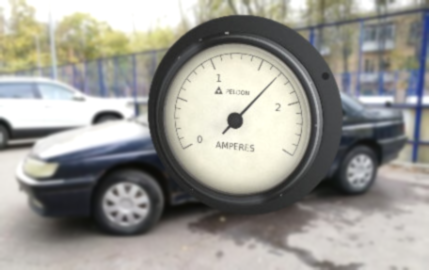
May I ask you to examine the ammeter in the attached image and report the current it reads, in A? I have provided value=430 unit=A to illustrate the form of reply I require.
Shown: value=1.7 unit=A
